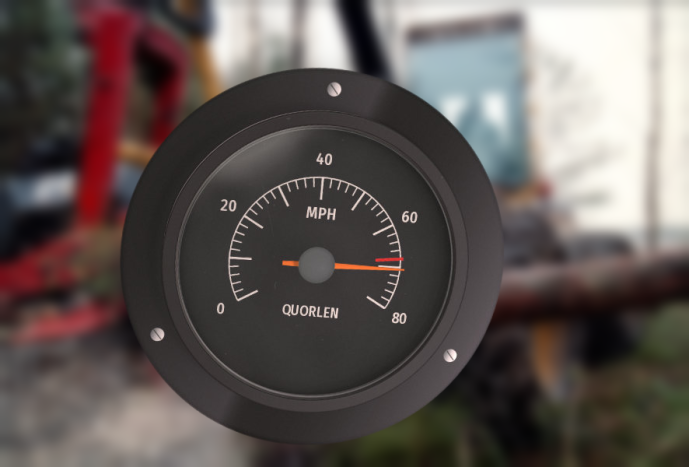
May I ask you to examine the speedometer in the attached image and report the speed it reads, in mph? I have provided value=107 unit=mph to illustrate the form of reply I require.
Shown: value=70 unit=mph
